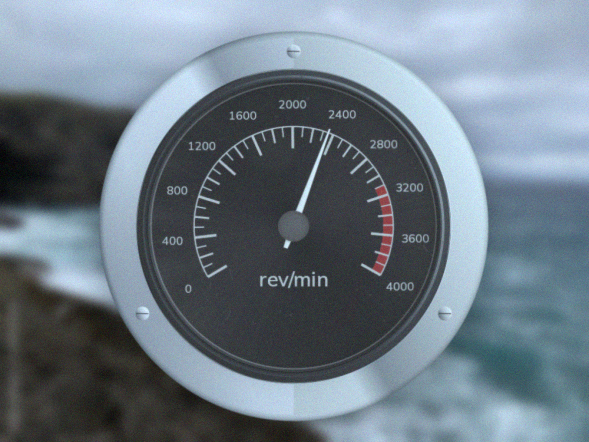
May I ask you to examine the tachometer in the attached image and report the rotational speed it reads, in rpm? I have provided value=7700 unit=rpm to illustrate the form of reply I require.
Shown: value=2350 unit=rpm
